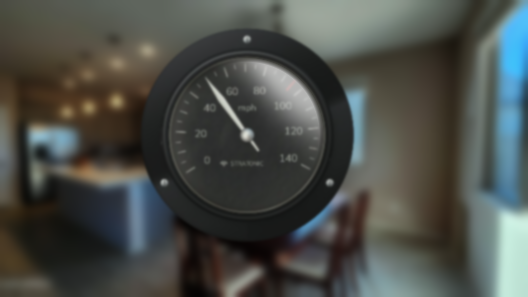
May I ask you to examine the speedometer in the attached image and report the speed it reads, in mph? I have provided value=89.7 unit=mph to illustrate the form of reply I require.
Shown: value=50 unit=mph
